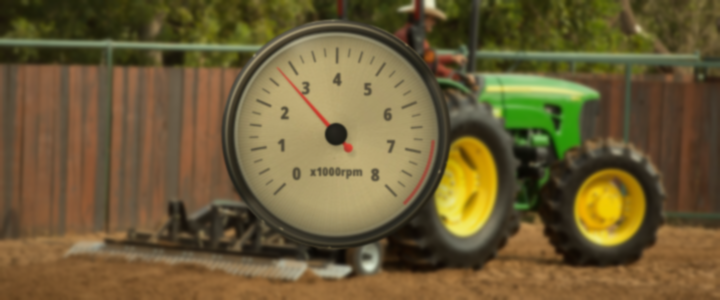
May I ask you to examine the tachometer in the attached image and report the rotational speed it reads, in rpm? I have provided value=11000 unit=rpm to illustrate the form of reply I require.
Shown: value=2750 unit=rpm
